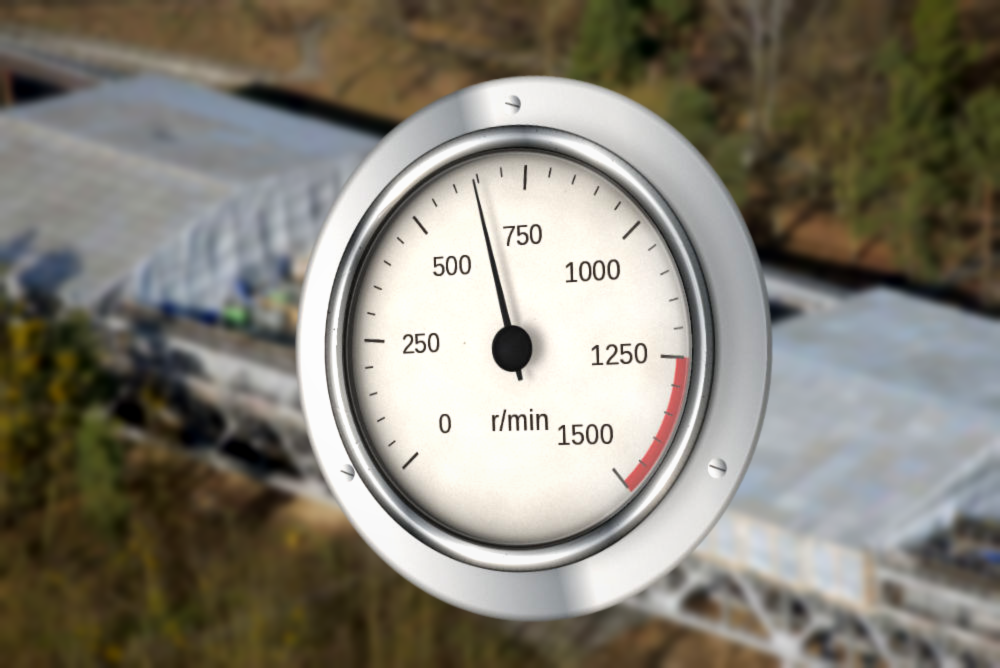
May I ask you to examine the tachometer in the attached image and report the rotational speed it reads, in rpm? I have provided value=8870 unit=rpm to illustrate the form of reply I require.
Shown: value=650 unit=rpm
